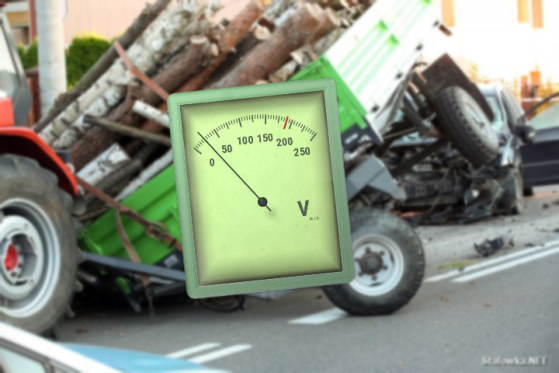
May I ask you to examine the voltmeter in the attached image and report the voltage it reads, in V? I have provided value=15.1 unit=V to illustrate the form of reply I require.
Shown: value=25 unit=V
